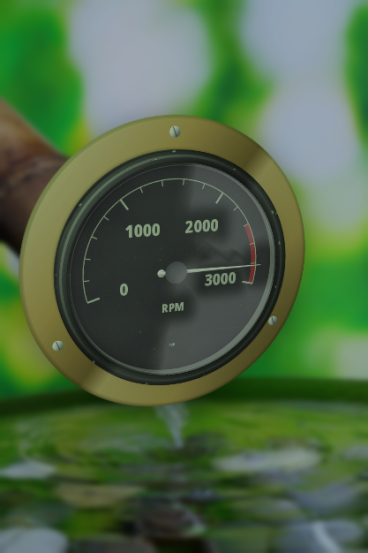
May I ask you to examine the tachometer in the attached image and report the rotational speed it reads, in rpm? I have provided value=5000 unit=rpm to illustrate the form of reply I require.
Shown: value=2800 unit=rpm
